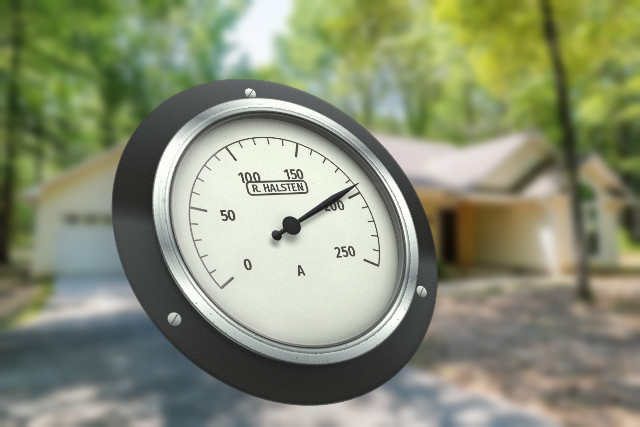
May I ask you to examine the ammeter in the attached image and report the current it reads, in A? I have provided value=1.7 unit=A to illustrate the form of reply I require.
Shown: value=195 unit=A
